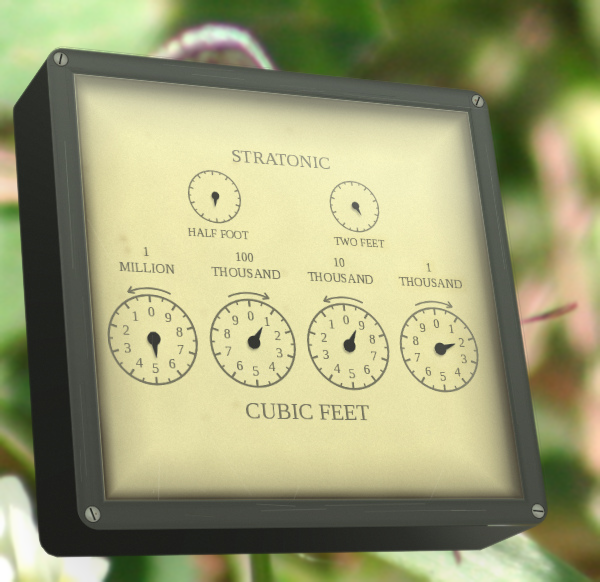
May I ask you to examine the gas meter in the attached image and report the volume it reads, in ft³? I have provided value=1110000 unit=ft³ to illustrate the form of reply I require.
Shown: value=509200 unit=ft³
